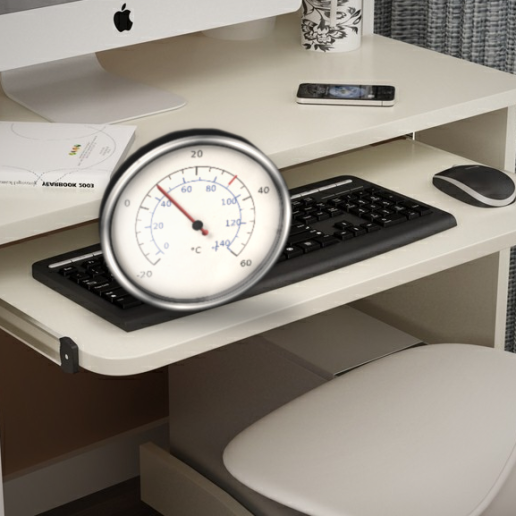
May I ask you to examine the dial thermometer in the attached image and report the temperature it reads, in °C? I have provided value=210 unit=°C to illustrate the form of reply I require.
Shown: value=8 unit=°C
